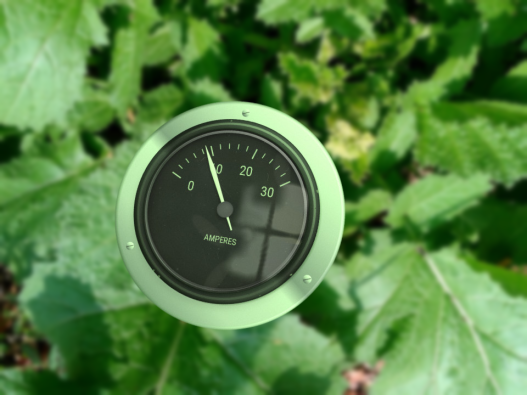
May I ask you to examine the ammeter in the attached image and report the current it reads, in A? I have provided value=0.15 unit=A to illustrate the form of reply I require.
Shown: value=9 unit=A
